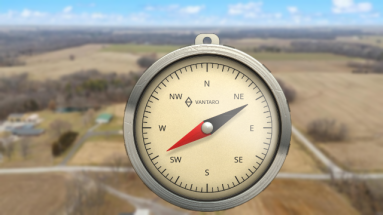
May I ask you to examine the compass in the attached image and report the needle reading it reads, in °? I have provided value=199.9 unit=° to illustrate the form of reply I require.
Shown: value=240 unit=°
